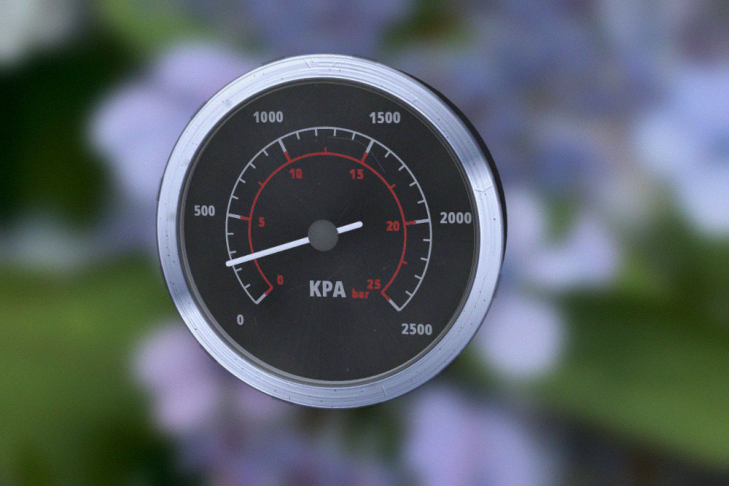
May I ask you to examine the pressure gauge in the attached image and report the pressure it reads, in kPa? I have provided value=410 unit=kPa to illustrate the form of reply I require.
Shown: value=250 unit=kPa
